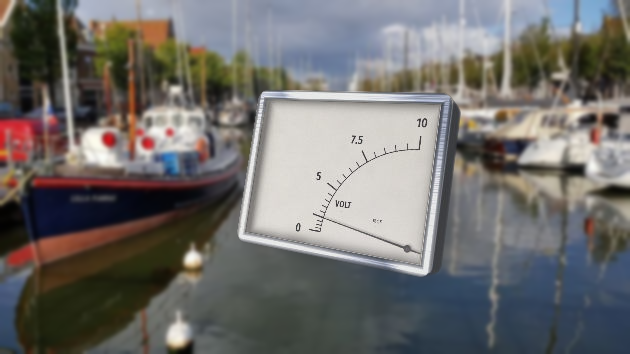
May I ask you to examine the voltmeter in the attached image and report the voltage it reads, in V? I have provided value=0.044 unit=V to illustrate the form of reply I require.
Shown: value=2.5 unit=V
